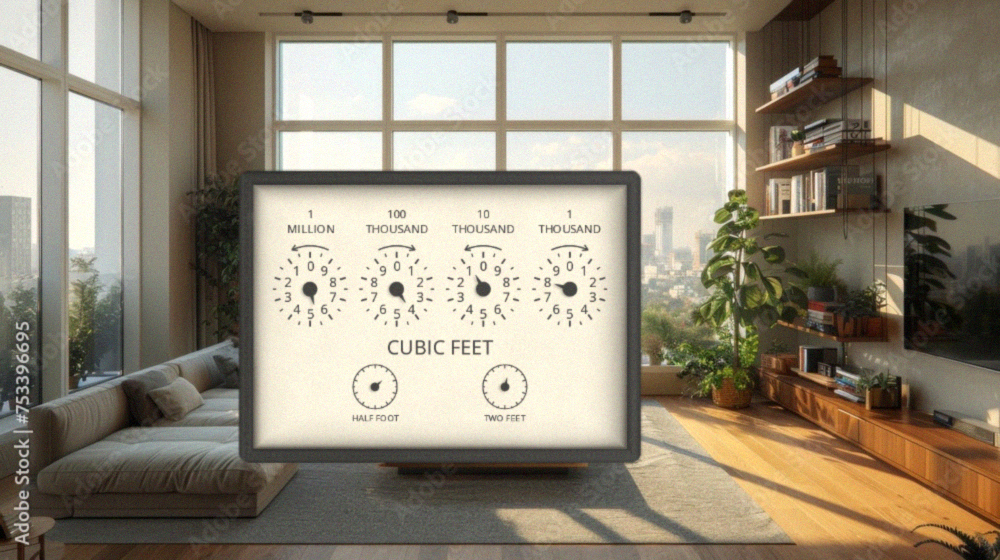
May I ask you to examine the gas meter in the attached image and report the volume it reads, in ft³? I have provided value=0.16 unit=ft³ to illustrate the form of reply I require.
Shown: value=540800 unit=ft³
